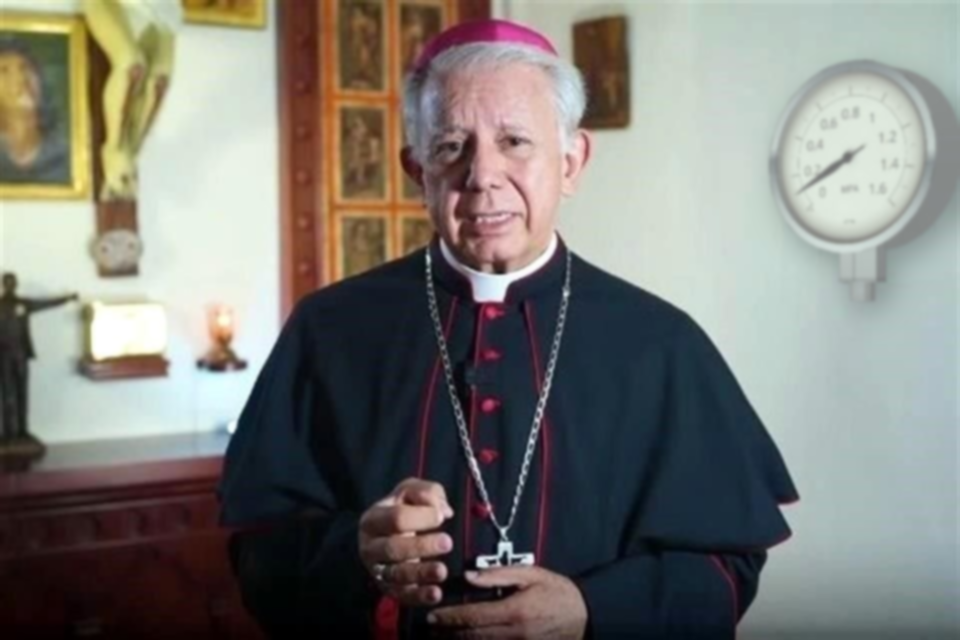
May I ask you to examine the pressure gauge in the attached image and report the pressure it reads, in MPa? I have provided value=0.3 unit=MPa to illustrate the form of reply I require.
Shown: value=0.1 unit=MPa
